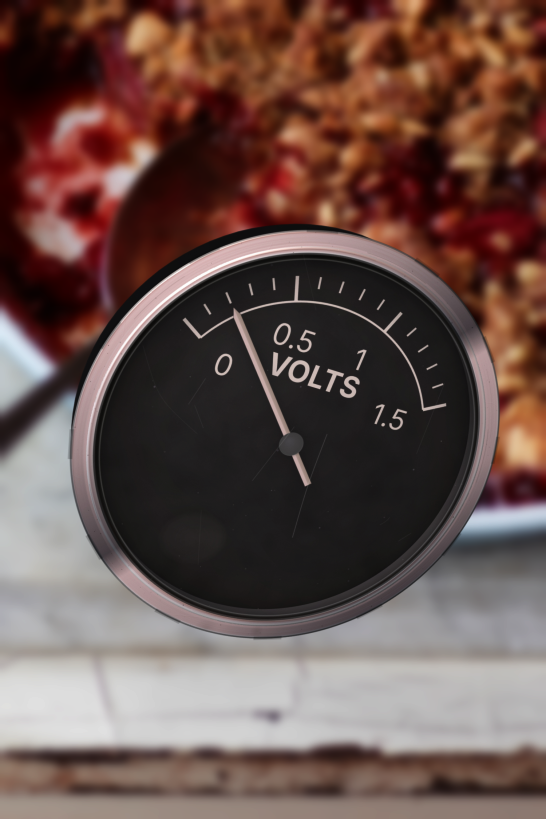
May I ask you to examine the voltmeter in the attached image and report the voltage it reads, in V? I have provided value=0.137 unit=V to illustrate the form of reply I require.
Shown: value=0.2 unit=V
